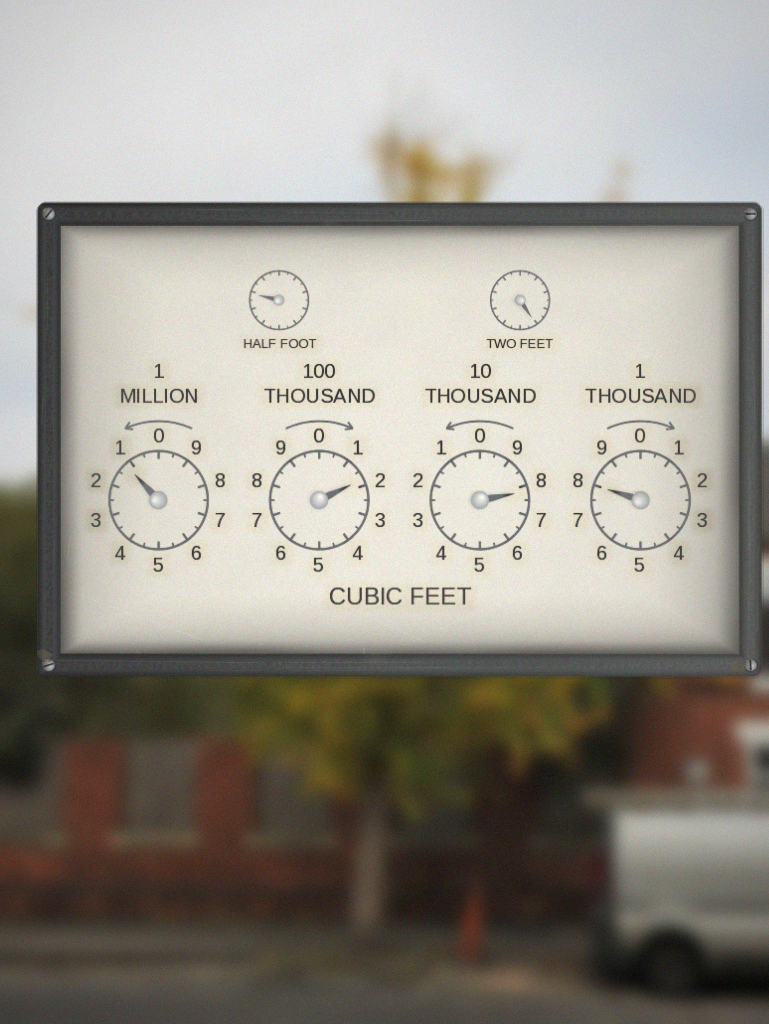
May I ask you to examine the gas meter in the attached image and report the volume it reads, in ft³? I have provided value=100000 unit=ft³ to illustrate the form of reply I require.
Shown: value=117800 unit=ft³
